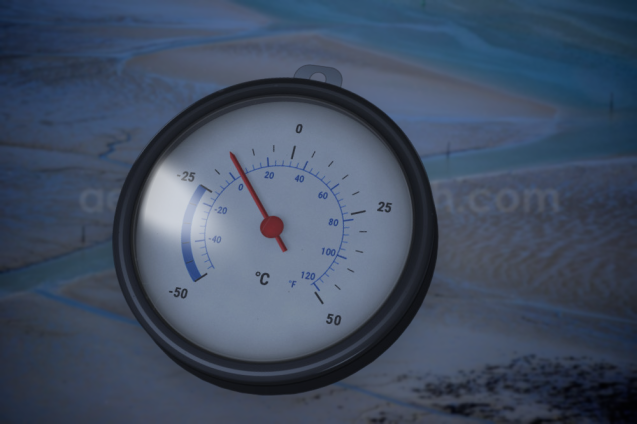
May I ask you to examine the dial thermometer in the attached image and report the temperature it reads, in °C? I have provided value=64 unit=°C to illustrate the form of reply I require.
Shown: value=-15 unit=°C
